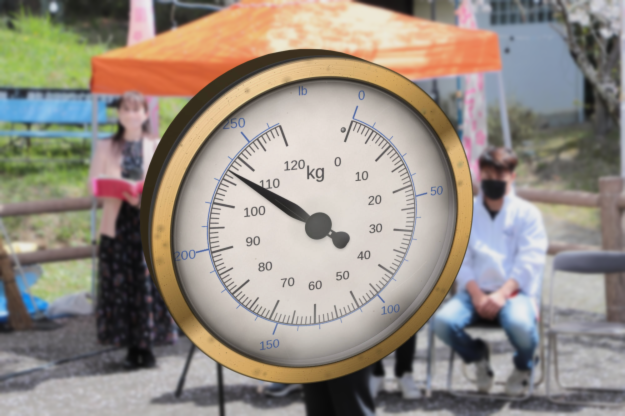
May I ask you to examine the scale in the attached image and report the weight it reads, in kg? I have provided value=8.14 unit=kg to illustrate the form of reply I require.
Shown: value=107 unit=kg
